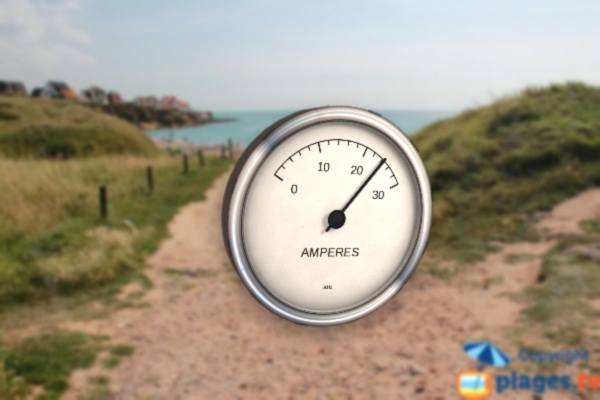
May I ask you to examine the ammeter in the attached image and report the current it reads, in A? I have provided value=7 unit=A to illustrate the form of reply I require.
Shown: value=24 unit=A
